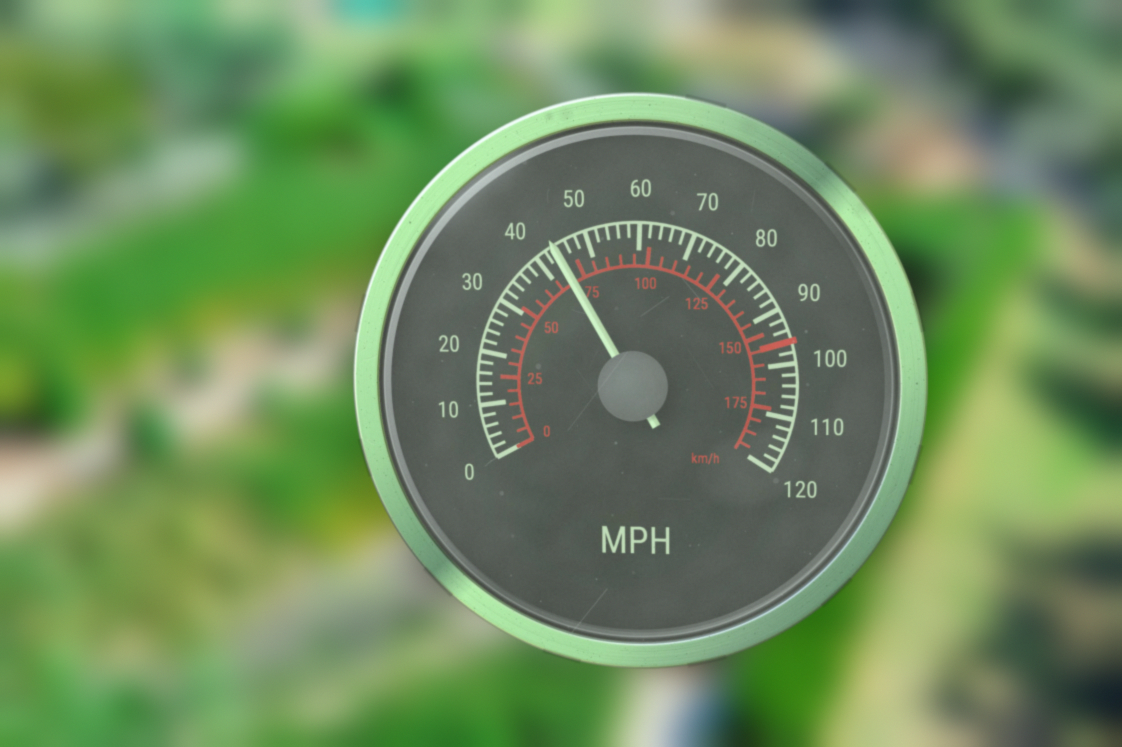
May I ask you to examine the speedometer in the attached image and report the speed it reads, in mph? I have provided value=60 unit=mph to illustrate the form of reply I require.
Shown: value=44 unit=mph
